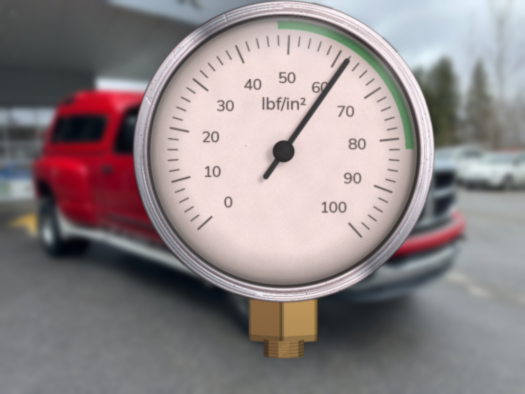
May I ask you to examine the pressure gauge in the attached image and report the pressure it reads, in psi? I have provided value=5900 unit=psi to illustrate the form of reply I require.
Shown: value=62 unit=psi
